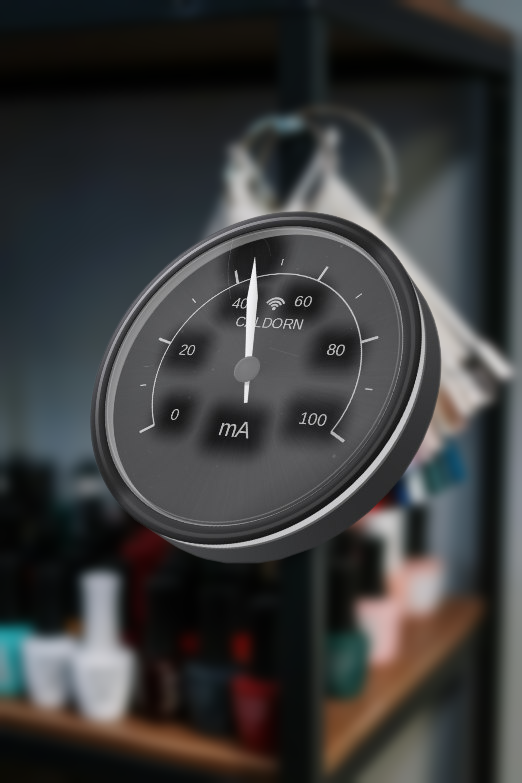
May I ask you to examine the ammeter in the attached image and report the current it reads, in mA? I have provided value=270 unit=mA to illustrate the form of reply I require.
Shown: value=45 unit=mA
